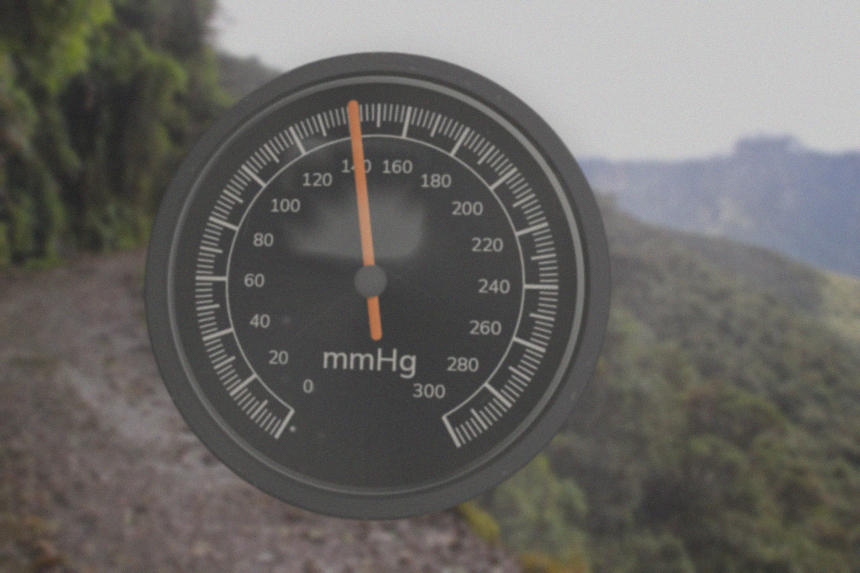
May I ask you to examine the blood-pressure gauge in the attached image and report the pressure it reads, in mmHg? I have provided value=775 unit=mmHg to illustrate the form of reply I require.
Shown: value=142 unit=mmHg
